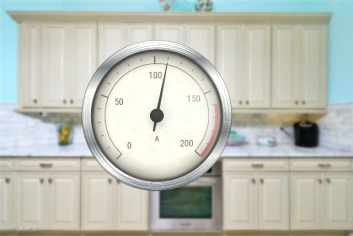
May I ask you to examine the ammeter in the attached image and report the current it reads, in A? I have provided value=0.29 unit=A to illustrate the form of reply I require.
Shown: value=110 unit=A
